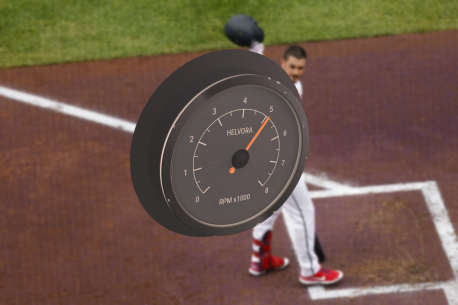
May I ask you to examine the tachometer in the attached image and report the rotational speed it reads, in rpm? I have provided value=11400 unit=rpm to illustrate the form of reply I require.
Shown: value=5000 unit=rpm
